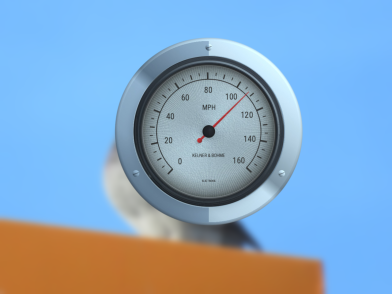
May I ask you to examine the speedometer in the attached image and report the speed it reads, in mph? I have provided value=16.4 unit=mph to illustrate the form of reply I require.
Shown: value=107.5 unit=mph
